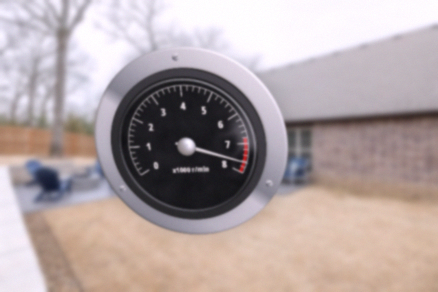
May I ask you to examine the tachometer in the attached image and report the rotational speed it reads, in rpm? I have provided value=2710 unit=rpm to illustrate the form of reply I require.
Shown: value=7600 unit=rpm
